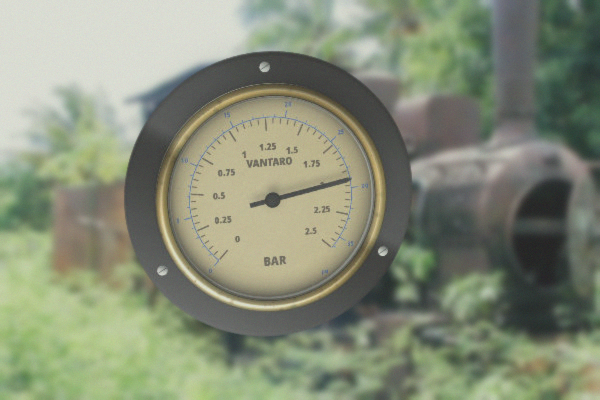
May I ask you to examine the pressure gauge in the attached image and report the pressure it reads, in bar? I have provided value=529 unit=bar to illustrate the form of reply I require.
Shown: value=2 unit=bar
